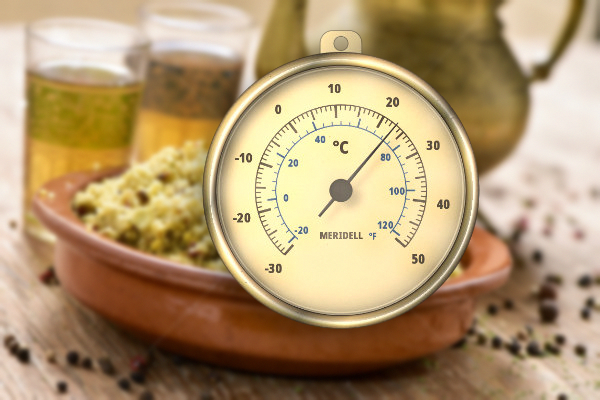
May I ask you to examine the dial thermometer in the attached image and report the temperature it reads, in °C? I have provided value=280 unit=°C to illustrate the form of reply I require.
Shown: value=23 unit=°C
